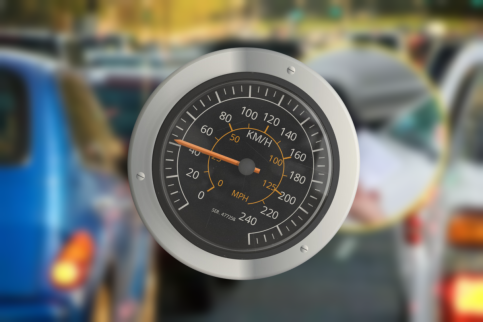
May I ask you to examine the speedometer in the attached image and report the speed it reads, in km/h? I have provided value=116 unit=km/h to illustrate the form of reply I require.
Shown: value=42.5 unit=km/h
